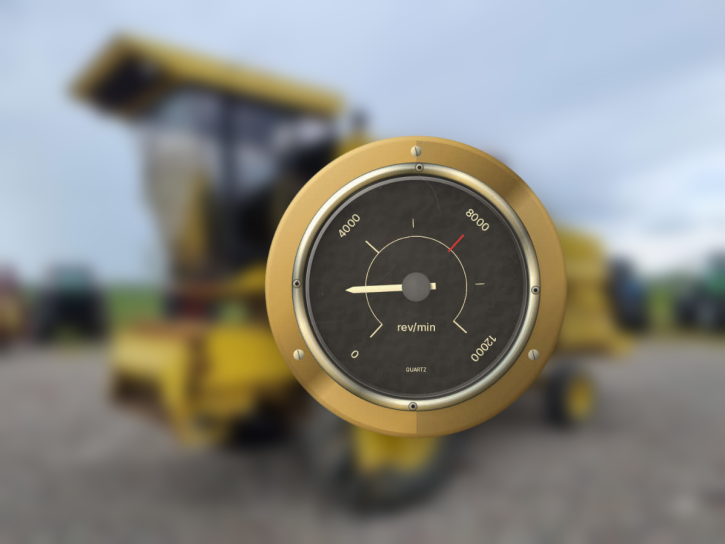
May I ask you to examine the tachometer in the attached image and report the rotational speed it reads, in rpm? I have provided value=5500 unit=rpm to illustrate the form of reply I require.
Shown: value=2000 unit=rpm
